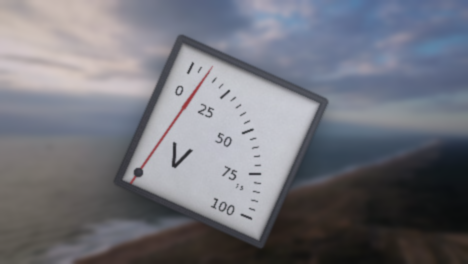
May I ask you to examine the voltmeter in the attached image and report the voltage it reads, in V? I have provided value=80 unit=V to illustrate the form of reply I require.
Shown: value=10 unit=V
